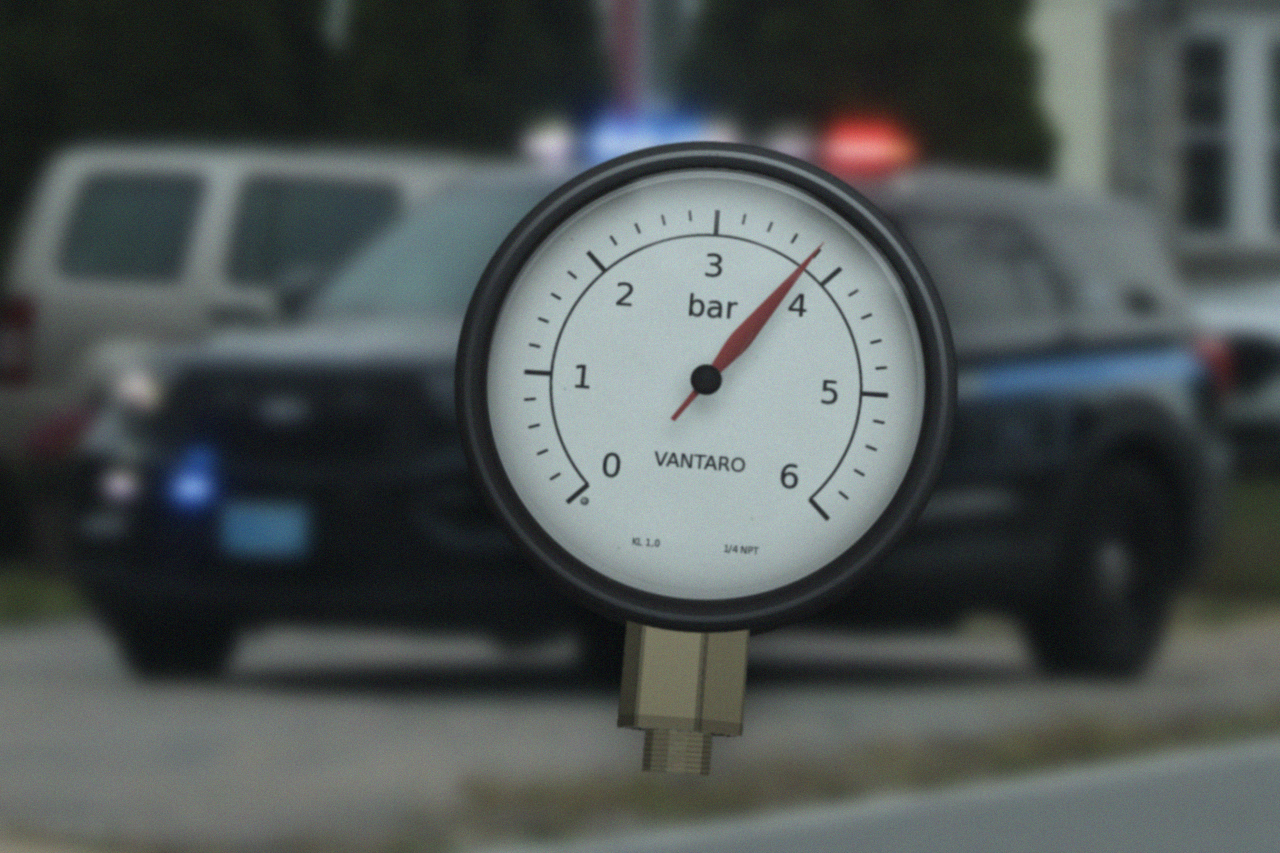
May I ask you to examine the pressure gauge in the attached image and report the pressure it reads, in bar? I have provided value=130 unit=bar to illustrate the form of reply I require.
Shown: value=3.8 unit=bar
